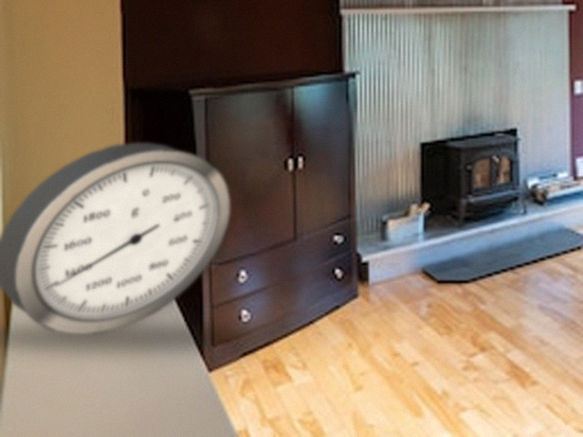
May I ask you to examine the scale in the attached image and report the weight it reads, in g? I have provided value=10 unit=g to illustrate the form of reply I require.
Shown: value=1400 unit=g
